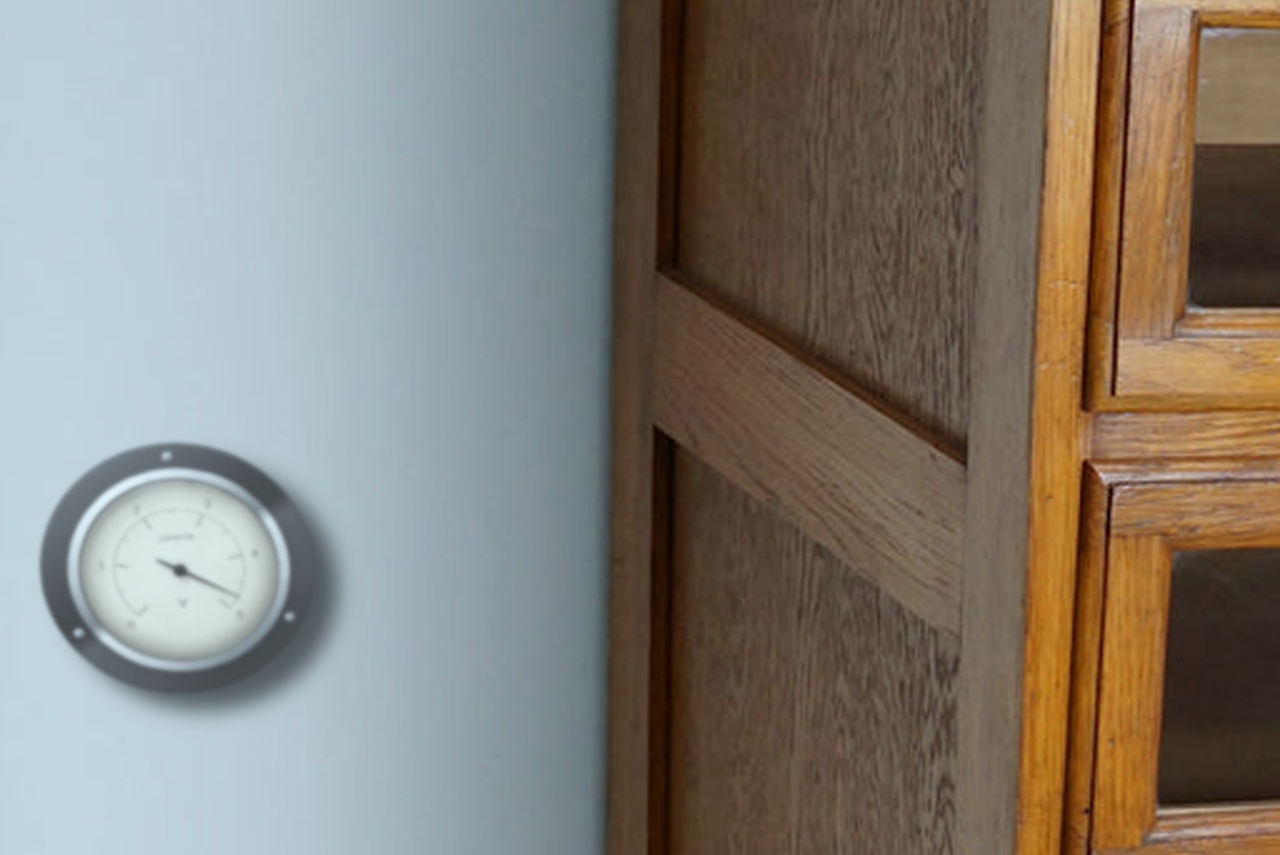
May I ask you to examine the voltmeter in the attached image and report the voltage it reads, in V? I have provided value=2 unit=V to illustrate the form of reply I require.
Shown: value=4.75 unit=V
